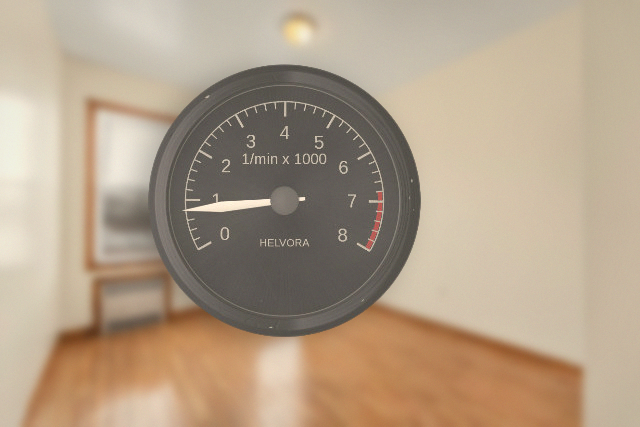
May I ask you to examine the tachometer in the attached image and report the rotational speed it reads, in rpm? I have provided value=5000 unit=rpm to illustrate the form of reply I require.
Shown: value=800 unit=rpm
